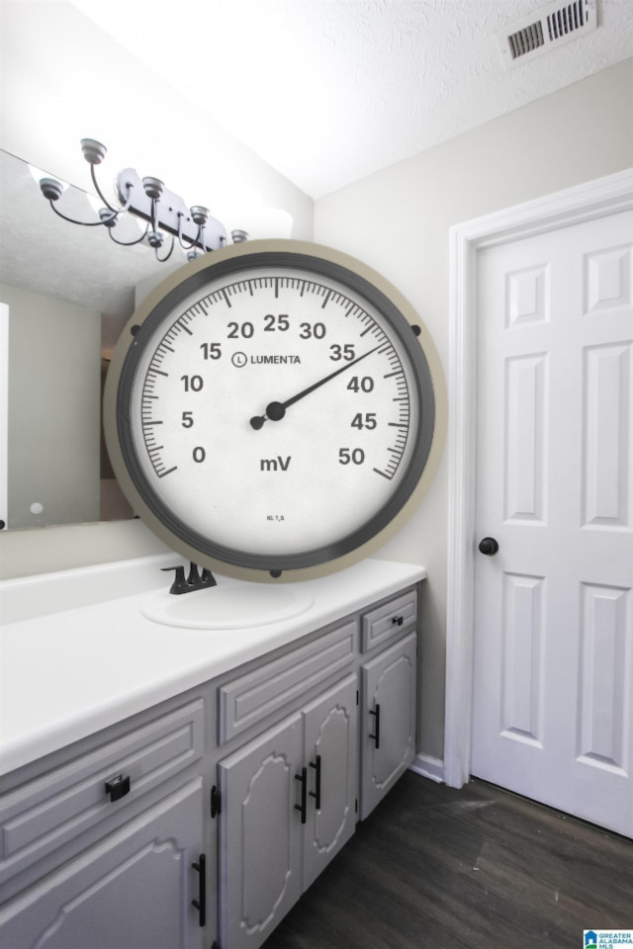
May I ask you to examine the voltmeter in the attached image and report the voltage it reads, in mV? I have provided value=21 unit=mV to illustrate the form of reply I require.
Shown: value=37 unit=mV
